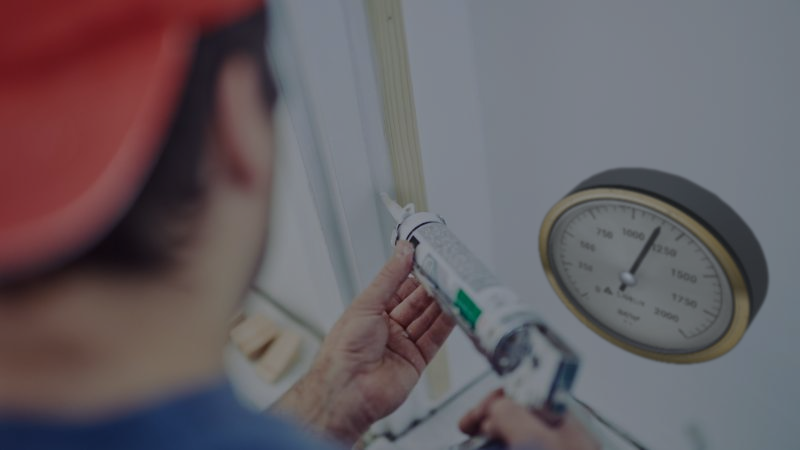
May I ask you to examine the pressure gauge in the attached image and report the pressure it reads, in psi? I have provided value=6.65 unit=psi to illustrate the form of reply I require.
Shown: value=1150 unit=psi
